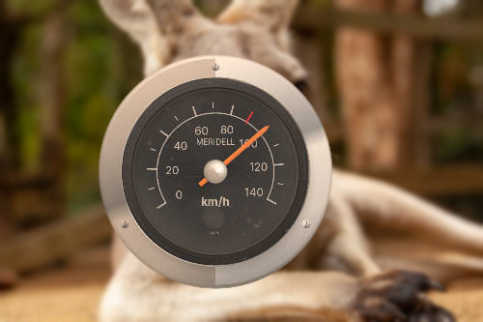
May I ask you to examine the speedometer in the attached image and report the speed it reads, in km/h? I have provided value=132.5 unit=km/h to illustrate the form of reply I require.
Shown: value=100 unit=km/h
